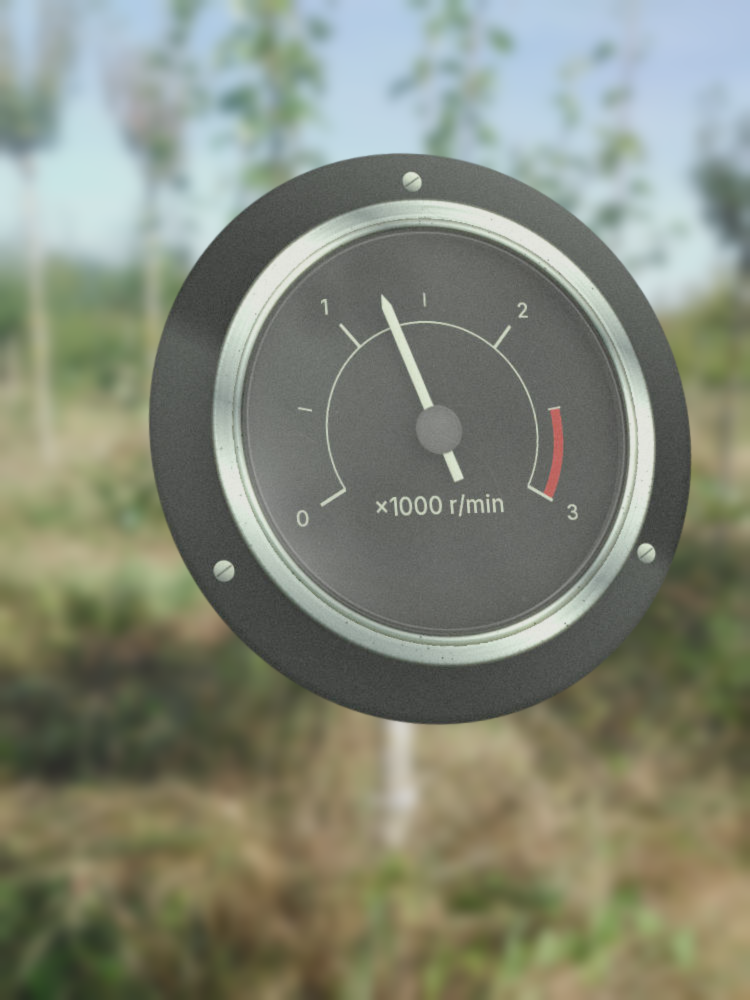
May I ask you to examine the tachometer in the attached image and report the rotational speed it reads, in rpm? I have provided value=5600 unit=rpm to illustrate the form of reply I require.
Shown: value=1250 unit=rpm
